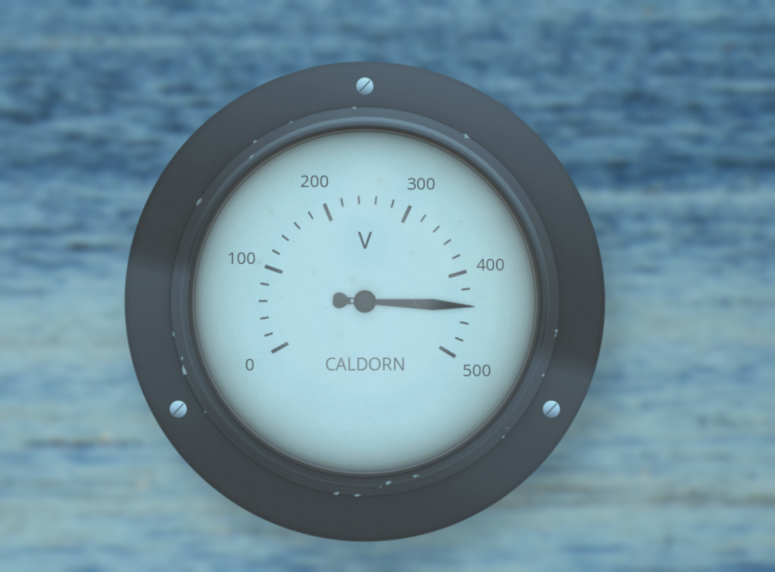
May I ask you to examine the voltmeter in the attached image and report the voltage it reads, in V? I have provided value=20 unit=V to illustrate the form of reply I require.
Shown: value=440 unit=V
